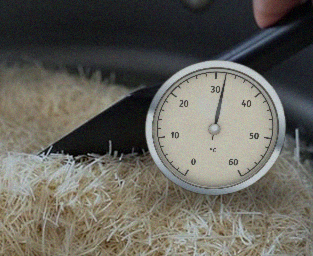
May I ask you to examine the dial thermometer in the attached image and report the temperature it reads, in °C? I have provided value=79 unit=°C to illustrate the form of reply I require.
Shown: value=32 unit=°C
